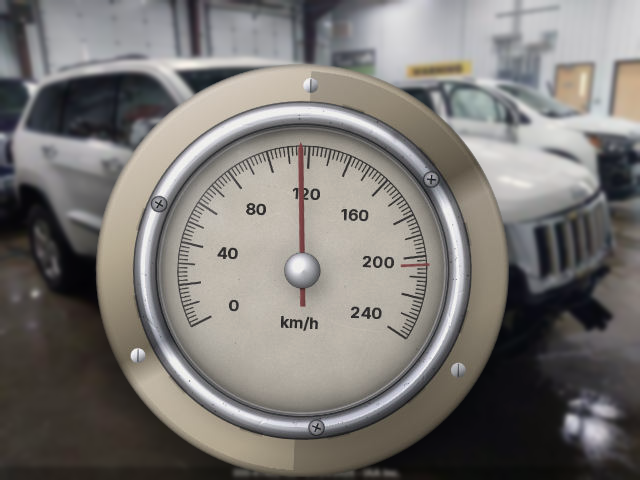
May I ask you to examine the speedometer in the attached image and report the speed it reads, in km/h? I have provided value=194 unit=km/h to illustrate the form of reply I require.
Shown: value=116 unit=km/h
